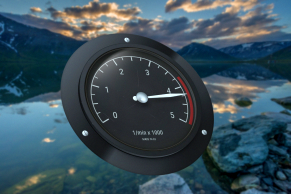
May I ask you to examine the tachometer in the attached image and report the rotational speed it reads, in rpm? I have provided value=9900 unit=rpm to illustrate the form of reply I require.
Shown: value=4250 unit=rpm
